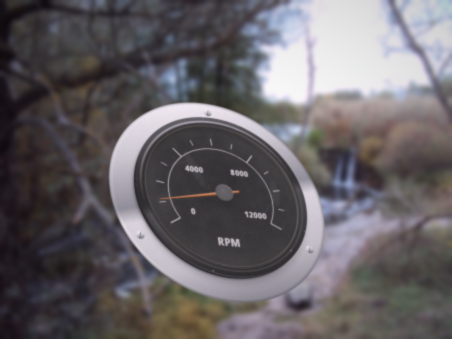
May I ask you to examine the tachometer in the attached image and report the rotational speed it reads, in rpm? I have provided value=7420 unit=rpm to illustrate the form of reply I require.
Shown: value=1000 unit=rpm
